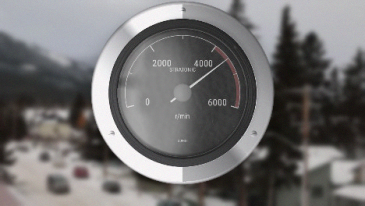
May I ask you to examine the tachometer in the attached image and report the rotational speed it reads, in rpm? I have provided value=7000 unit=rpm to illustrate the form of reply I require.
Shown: value=4500 unit=rpm
